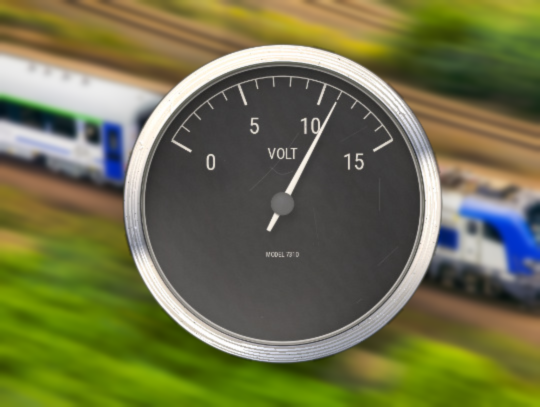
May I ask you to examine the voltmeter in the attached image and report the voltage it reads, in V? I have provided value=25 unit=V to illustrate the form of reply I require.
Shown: value=11 unit=V
